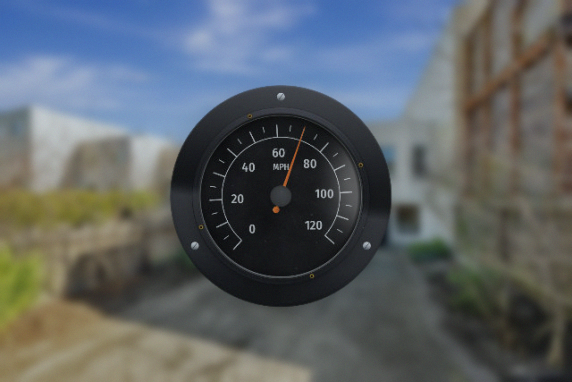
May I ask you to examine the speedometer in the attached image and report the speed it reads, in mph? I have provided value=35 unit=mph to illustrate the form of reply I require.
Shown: value=70 unit=mph
